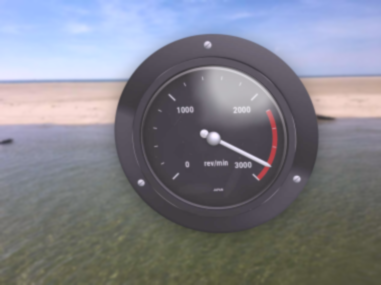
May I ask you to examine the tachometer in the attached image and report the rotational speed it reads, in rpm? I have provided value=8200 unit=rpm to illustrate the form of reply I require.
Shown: value=2800 unit=rpm
